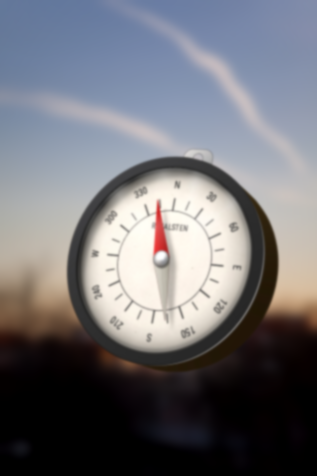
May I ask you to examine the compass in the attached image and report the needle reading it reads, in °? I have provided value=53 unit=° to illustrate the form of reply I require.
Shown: value=345 unit=°
